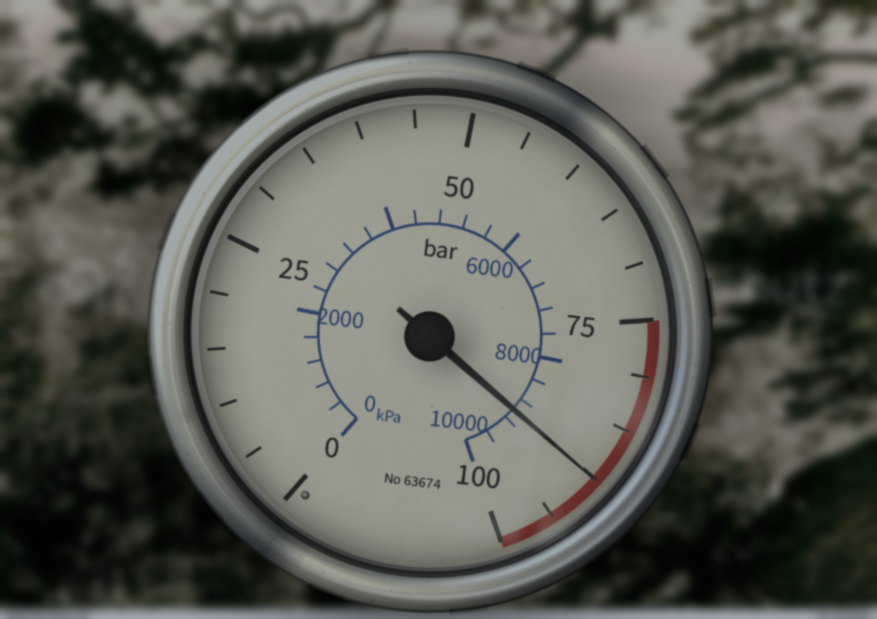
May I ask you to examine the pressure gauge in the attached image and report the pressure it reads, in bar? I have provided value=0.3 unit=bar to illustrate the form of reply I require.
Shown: value=90 unit=bar
